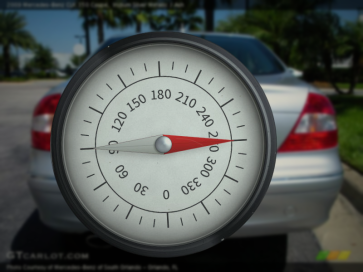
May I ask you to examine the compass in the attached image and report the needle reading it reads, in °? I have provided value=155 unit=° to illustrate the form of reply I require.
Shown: value=270 unit=°
